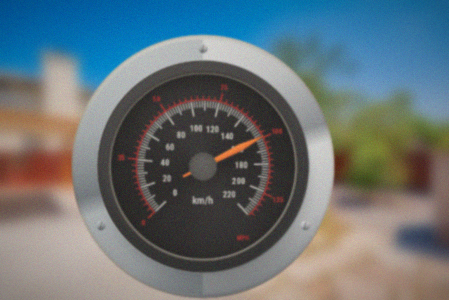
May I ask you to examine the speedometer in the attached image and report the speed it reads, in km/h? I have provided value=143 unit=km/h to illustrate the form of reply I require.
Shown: value=160 unit=km/h
